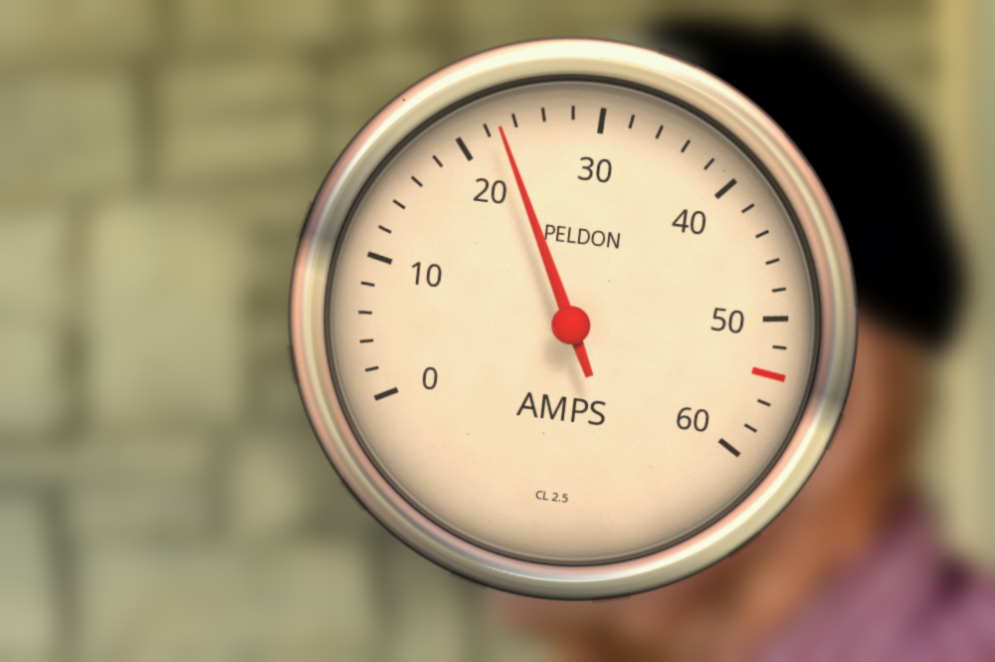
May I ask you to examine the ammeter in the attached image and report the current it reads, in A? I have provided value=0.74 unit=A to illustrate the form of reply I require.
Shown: value=23 unit=A
